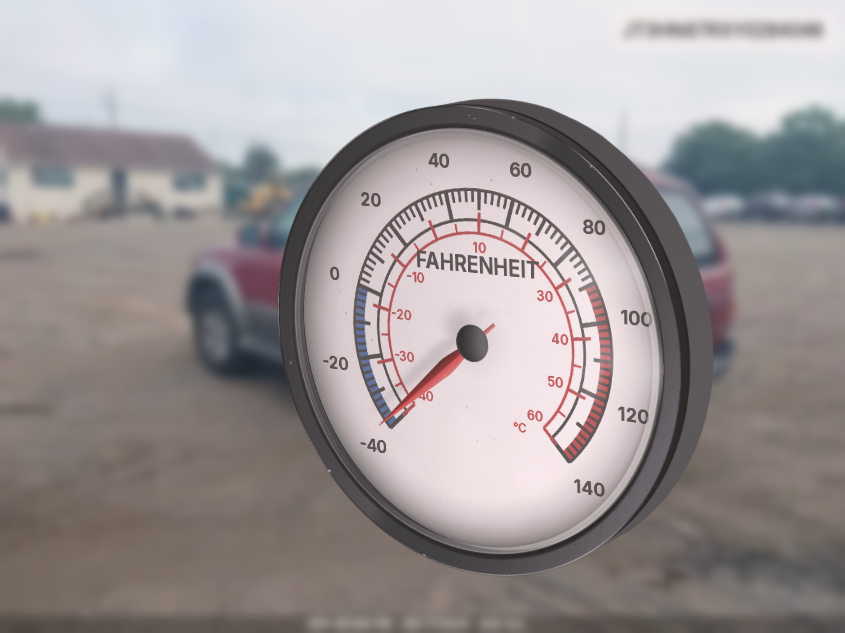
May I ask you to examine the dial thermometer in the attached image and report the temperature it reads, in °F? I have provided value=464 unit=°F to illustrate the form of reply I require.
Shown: value=-38 unit=°F
